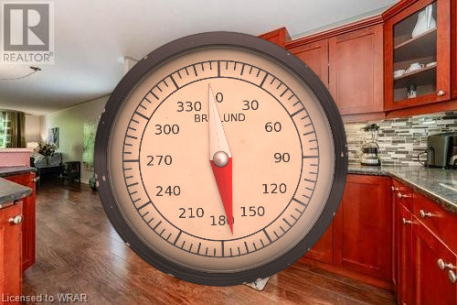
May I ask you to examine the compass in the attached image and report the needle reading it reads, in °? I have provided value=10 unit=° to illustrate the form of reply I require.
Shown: value=172.5 unit=°
